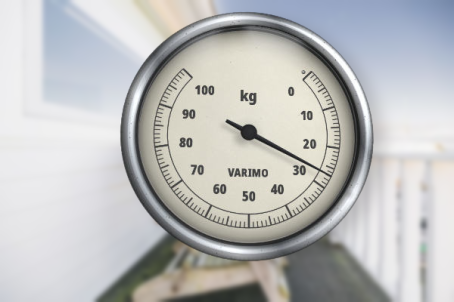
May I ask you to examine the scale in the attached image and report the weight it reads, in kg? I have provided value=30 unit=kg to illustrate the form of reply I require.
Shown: value=27 unit=kg
